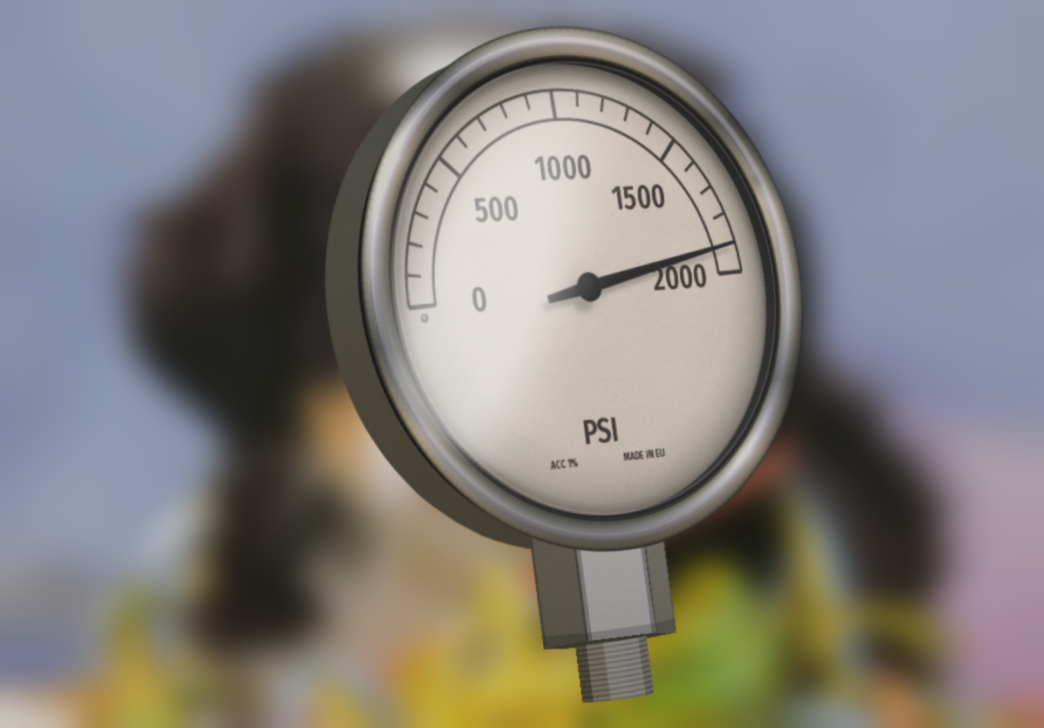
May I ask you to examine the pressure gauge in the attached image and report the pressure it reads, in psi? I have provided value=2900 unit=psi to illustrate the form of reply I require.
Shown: value=1900 unit=psi
